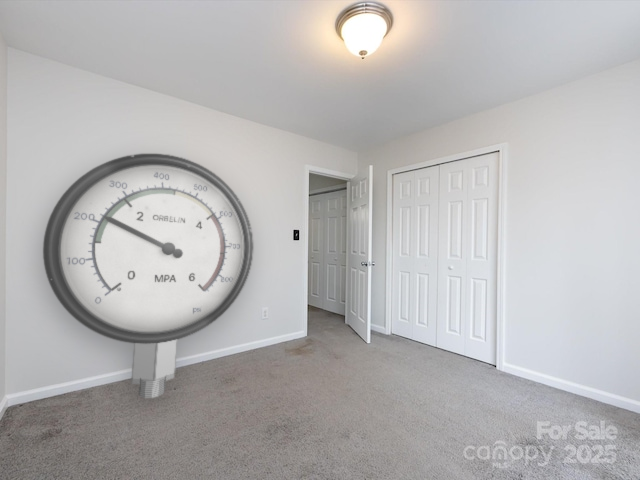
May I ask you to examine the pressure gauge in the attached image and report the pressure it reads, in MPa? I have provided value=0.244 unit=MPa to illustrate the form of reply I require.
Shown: value=1.5 unit=MPa
